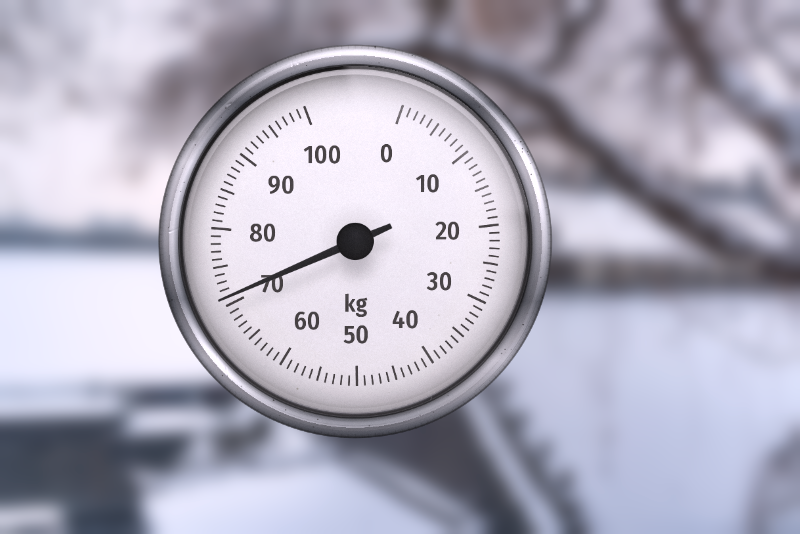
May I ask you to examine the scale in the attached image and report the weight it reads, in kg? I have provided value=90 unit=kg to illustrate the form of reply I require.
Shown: value=71 unit=kg
